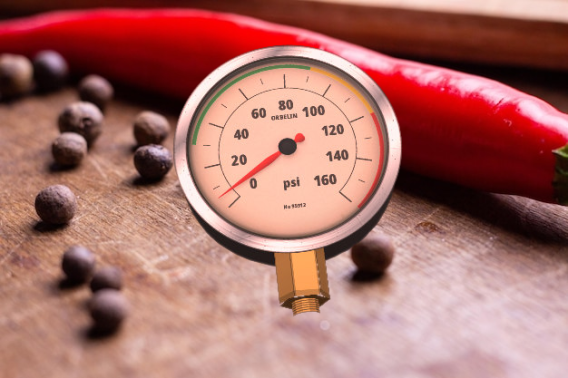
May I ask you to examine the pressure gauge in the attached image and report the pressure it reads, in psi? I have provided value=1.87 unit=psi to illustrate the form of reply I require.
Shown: value=5 unit=psi
